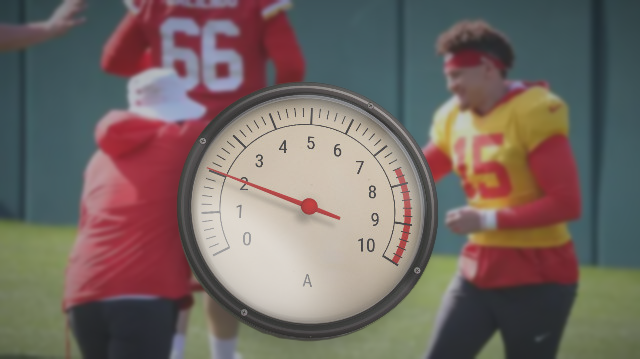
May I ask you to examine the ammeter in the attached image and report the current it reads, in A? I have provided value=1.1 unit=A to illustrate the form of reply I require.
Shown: value=2 unit=A
